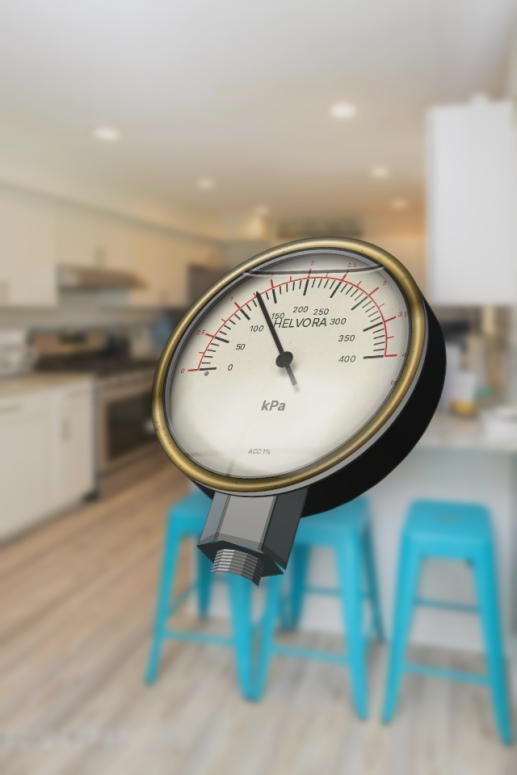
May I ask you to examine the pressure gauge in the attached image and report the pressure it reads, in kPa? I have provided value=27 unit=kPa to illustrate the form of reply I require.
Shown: value=130 unit=kPa
